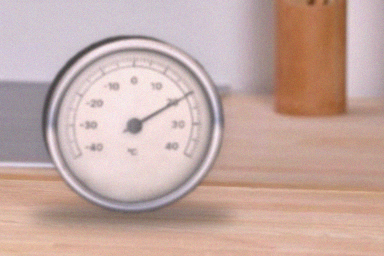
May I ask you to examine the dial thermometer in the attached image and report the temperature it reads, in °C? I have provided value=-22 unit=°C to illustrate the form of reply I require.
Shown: value=20 unit=°C
